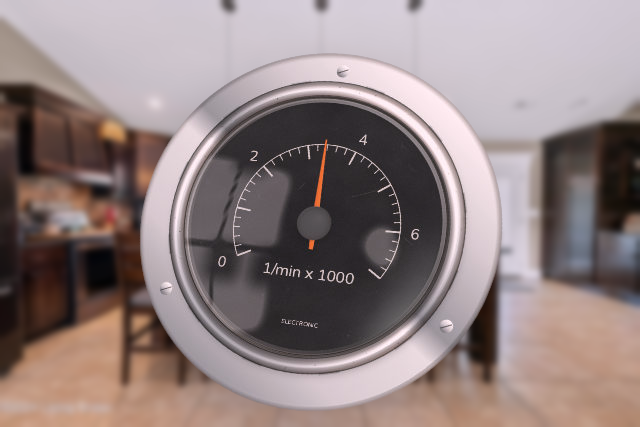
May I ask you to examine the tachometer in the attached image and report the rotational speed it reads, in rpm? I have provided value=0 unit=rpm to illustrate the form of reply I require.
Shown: value=3400 unit=rpm
